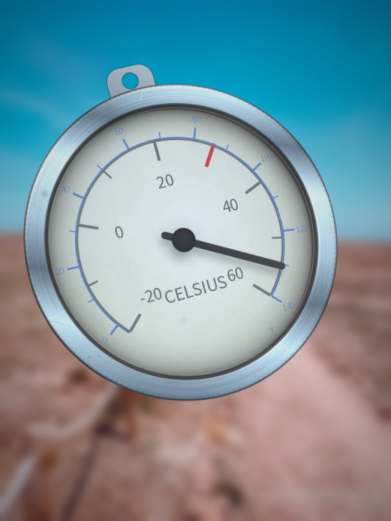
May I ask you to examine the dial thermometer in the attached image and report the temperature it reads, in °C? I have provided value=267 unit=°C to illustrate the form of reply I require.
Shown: value=55 unit=°C
